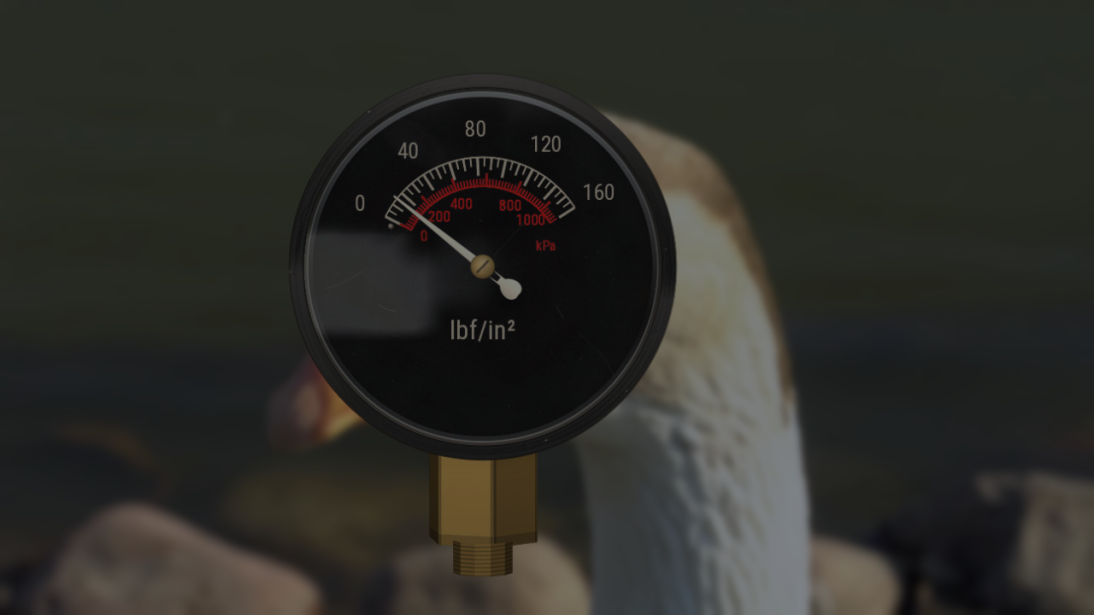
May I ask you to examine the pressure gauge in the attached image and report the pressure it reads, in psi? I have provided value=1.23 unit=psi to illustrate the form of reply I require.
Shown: value=15 unit=psi
